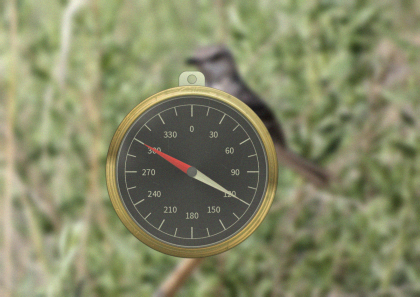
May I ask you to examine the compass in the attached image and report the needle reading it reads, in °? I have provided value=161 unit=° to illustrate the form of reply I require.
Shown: value=300 unit=°
